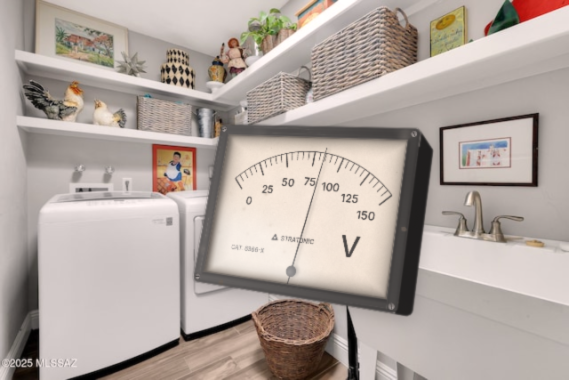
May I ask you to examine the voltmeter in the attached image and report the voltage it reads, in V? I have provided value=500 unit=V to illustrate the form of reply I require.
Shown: value=85 unit=V
